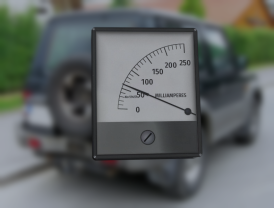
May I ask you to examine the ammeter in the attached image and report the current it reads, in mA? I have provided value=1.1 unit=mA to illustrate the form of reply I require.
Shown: value=60 unit=mA
